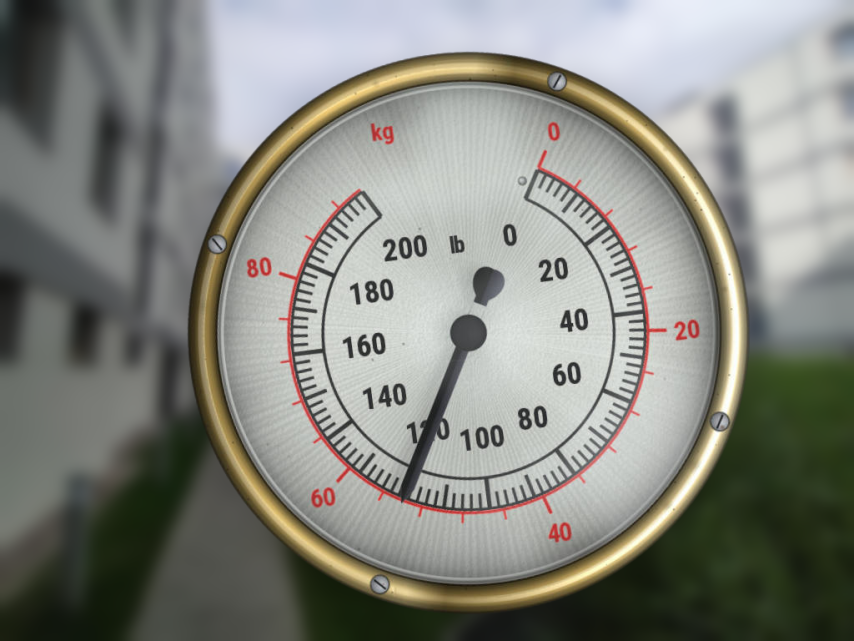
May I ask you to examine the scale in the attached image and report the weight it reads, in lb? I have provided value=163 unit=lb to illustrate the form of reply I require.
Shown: value=119 unit=lb
